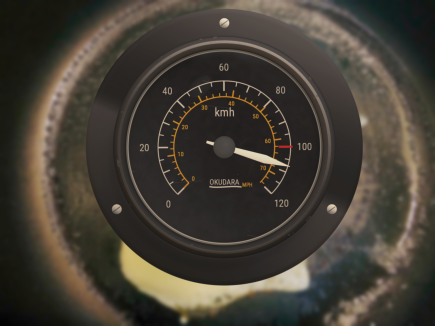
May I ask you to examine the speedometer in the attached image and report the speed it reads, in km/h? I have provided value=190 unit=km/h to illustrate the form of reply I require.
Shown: value=107.5 unit=km/h
